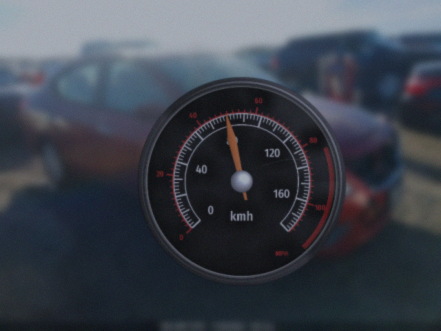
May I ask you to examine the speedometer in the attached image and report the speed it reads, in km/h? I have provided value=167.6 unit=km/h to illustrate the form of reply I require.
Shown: value=80 unit=km/h
